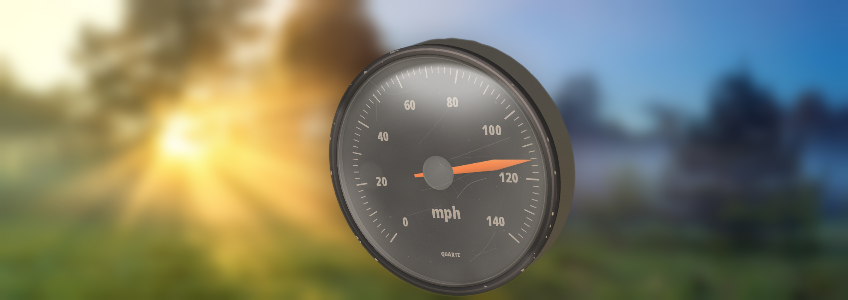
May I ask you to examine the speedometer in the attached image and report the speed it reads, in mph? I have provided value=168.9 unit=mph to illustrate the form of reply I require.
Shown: value=114 unit=mph
